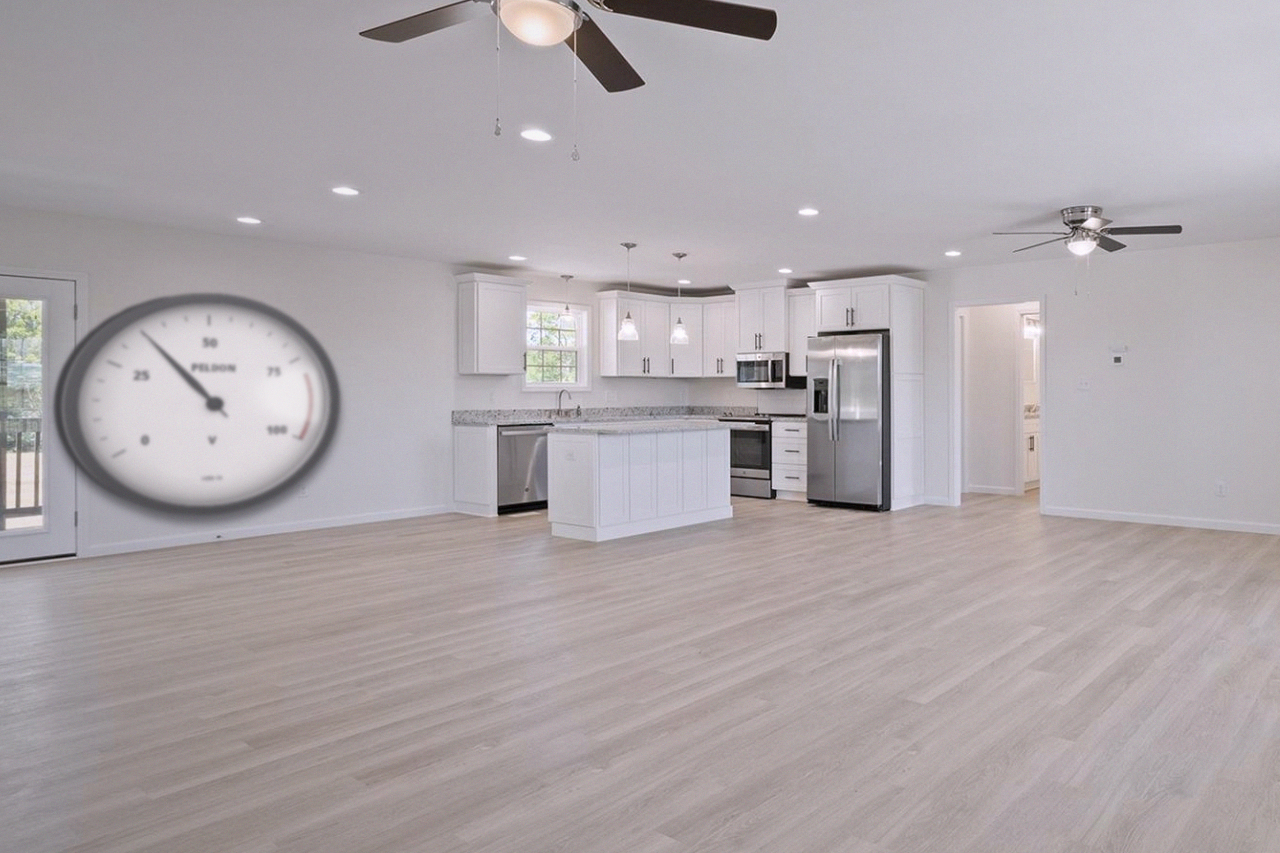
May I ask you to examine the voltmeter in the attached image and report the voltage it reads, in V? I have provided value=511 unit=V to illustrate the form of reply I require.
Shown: value=35 unit=V
